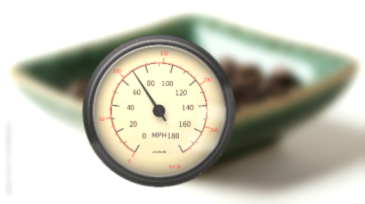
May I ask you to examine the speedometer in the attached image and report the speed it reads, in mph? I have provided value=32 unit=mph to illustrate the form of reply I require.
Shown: value=70 unit=mph
